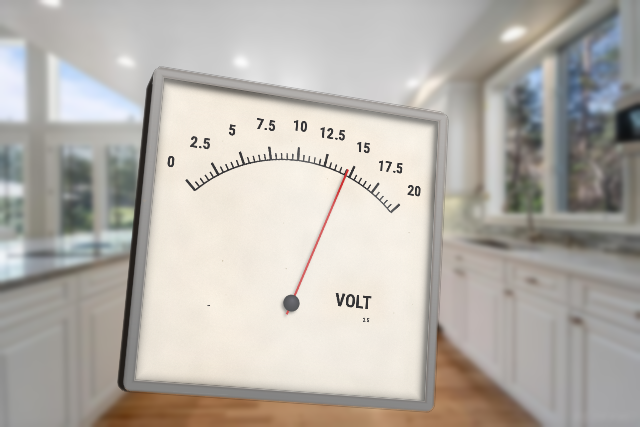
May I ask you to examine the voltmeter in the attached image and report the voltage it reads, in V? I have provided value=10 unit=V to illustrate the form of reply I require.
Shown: value=14.5 unit=V
